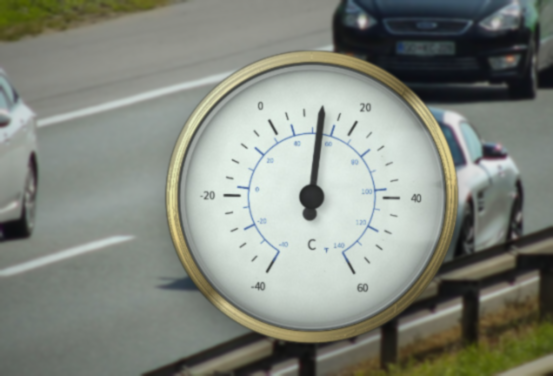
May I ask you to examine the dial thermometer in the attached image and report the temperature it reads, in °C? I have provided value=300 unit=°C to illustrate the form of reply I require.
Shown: value=12 unit=°C
